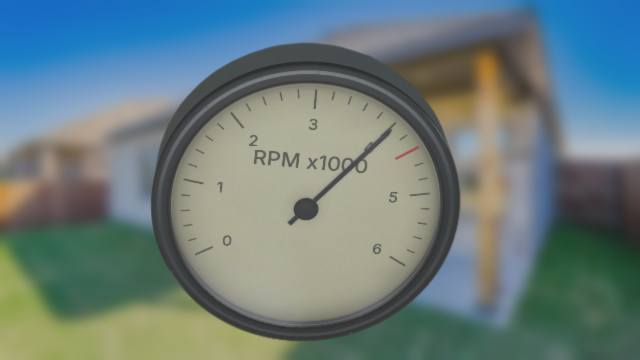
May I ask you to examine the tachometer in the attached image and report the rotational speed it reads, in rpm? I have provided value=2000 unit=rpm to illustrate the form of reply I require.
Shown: value=4000 unit=rpm
